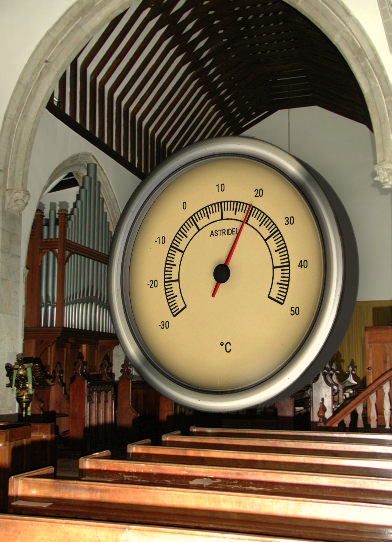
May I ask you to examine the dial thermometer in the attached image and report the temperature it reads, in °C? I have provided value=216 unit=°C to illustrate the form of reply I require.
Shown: value=20 unit=°C
